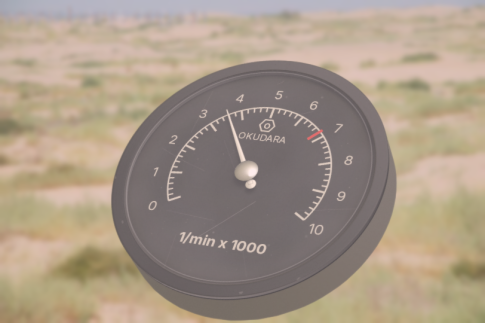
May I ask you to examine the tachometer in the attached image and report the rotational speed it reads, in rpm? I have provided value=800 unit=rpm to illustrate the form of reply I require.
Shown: value=3600 unit=rpm
